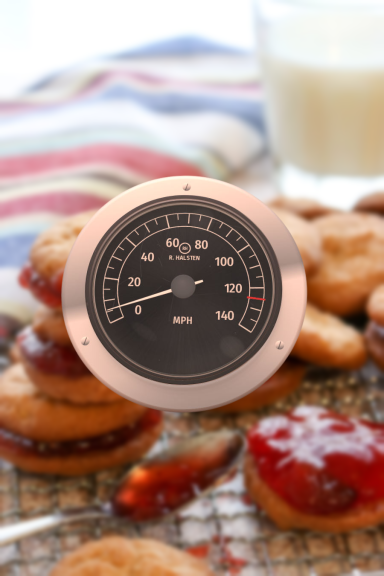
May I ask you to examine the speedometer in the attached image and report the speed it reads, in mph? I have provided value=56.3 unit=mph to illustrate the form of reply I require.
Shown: value=5 unit=mph
